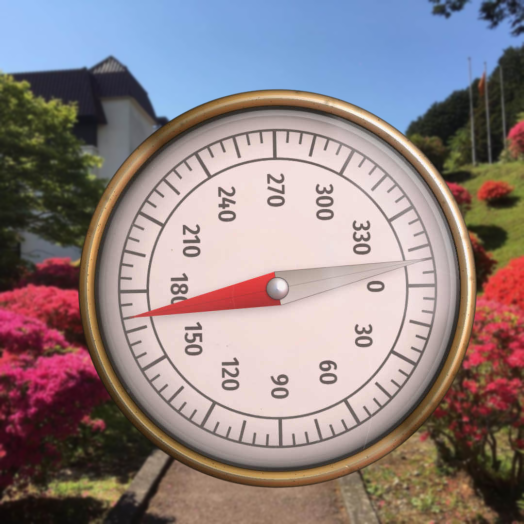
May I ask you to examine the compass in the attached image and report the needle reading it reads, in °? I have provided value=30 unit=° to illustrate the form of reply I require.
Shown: value=170 unit=°
